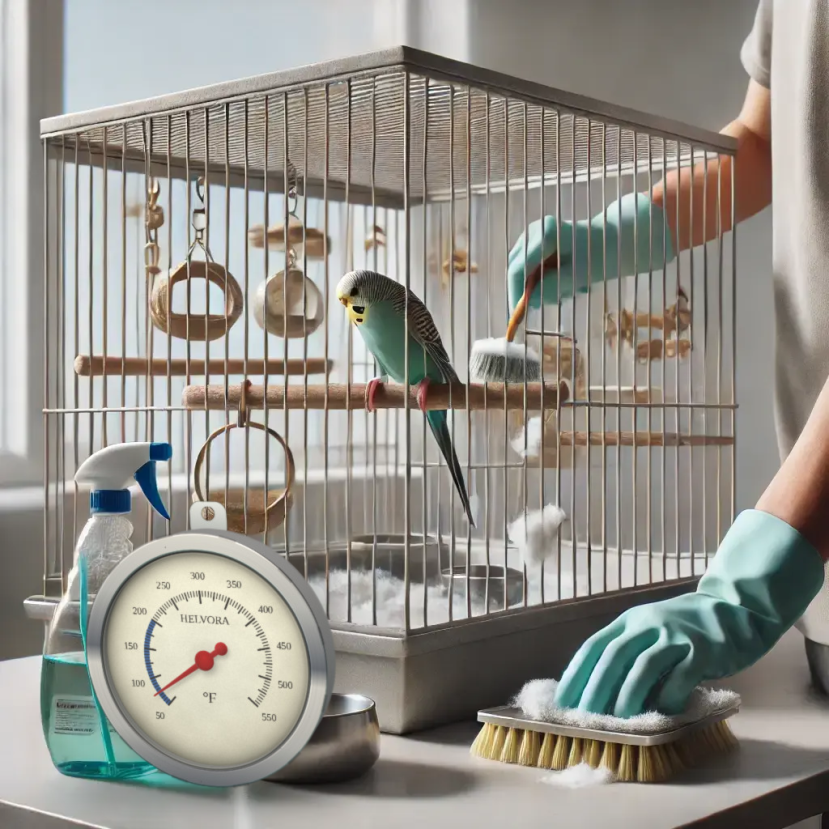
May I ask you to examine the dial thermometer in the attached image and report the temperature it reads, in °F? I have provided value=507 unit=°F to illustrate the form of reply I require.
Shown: value=75 unit=°F
